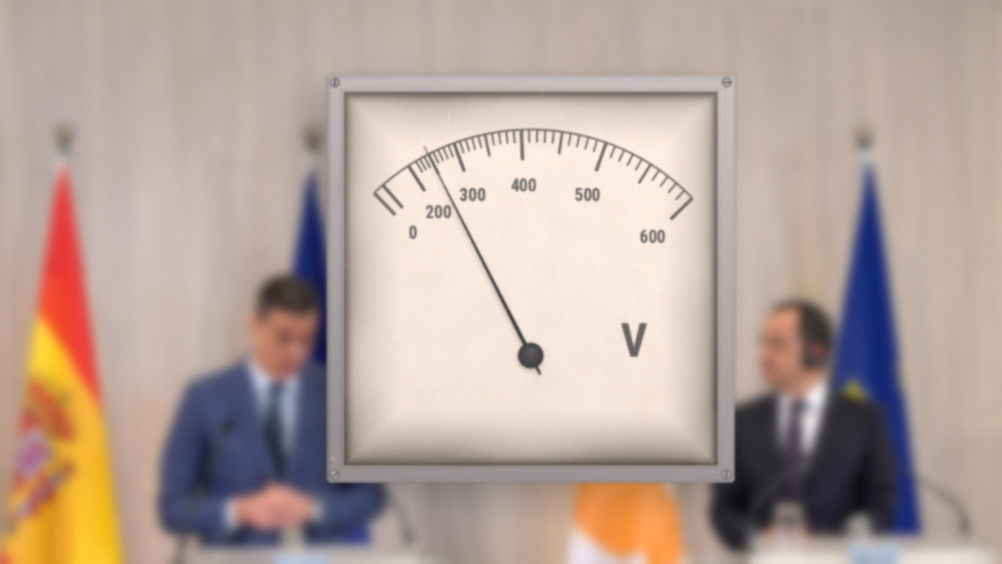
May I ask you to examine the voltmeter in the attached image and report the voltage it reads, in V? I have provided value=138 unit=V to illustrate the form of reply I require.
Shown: value=250 unit=V
